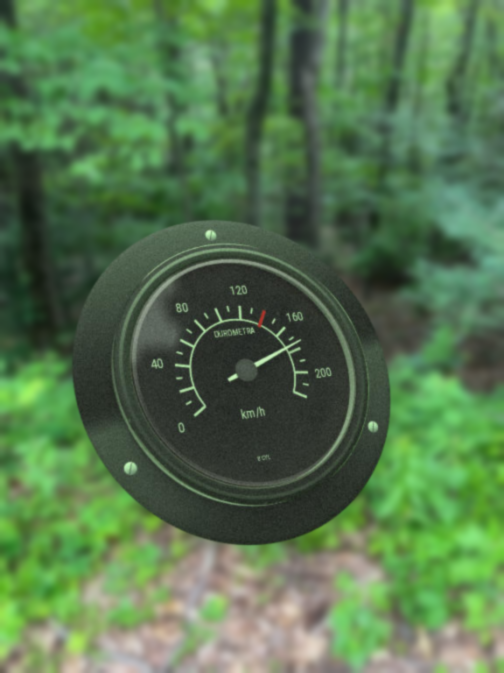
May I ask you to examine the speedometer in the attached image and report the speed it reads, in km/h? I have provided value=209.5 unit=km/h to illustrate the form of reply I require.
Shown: value=175 unit=km/h
